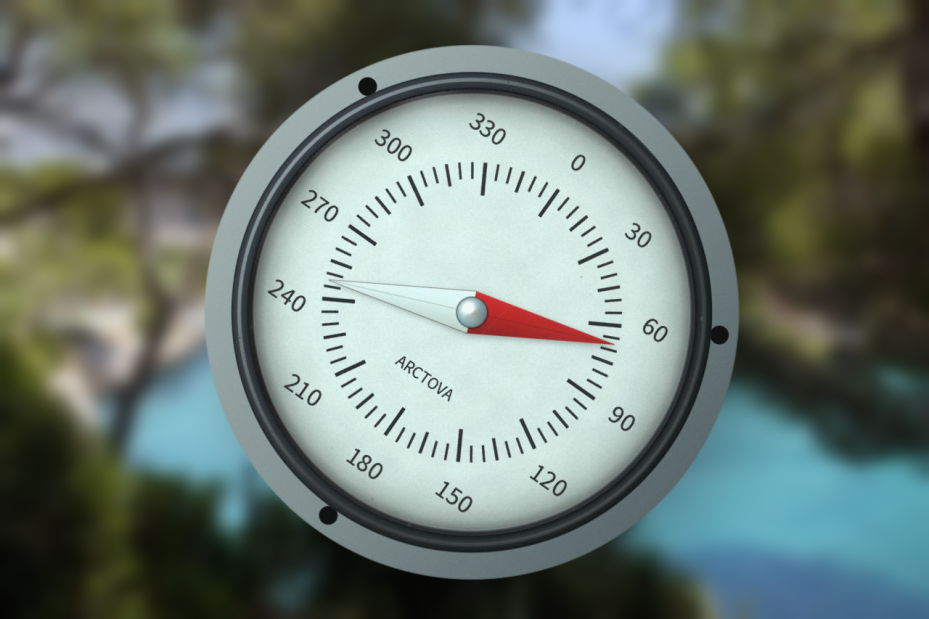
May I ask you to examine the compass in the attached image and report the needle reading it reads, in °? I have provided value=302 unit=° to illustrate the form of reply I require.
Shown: value=67.5 unit=°
